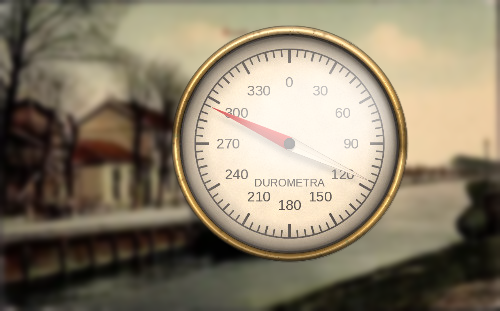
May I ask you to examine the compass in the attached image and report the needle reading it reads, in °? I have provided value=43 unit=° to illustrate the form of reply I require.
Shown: value=295 unit=°
